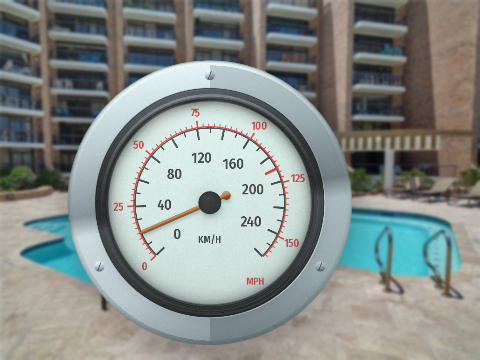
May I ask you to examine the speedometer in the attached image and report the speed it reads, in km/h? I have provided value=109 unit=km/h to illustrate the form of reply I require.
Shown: value=20 unit=km/h
